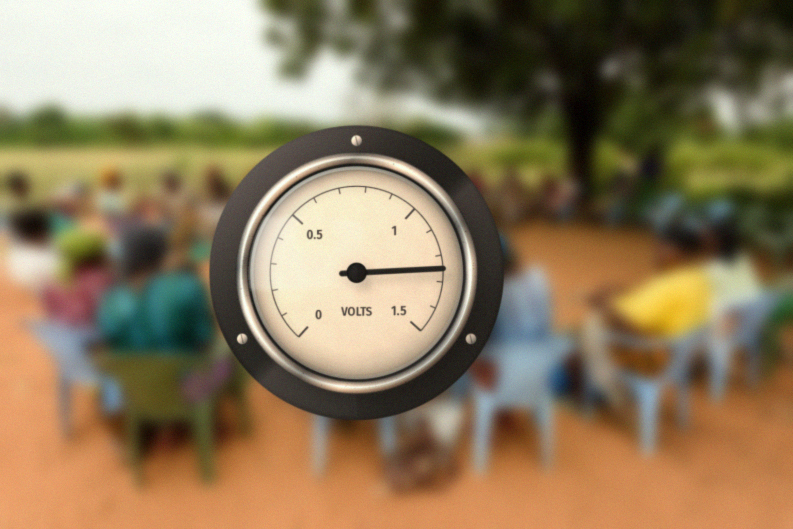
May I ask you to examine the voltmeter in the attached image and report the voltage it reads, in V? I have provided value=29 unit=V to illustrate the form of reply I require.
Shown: value=1.25 unit=V
